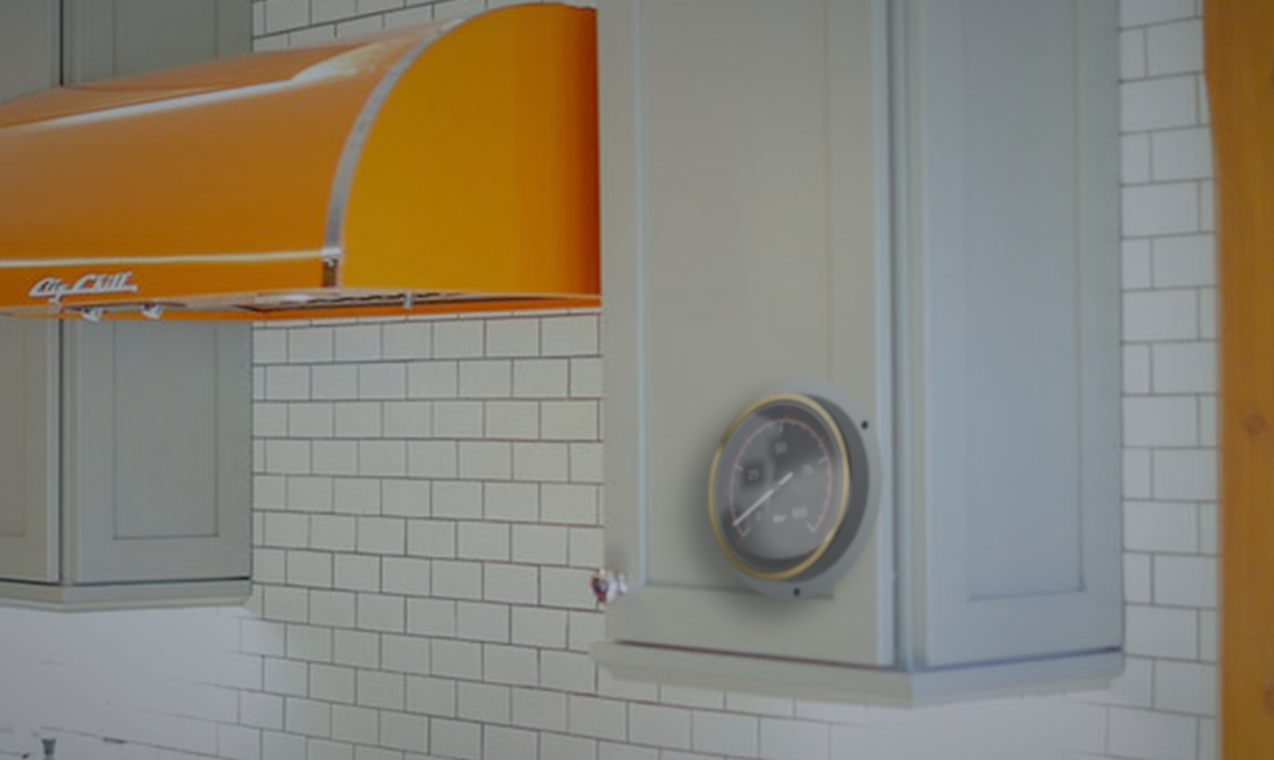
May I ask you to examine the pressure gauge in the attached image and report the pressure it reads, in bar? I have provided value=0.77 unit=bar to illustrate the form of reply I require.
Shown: value=5 unit=bar
